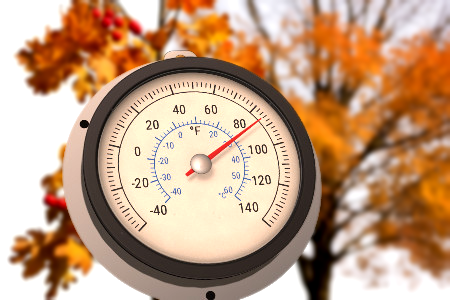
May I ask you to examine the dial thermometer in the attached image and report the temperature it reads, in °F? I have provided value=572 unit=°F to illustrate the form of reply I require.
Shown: value=86 unit=°F
